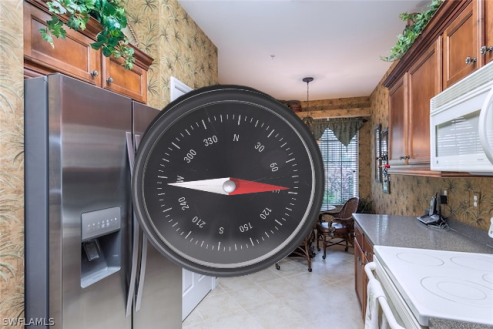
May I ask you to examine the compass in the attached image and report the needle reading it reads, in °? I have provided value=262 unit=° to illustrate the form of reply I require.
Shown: value=85 unit=°
